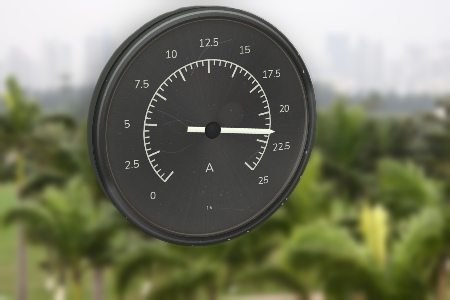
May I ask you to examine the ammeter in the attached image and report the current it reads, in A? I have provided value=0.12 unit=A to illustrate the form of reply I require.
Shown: value=21.5 unit=A
